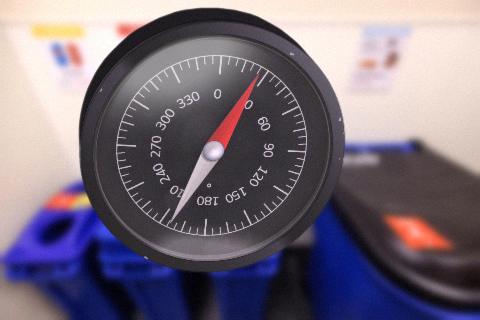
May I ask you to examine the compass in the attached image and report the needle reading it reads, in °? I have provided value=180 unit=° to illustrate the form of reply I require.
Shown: value=25 unit=°
